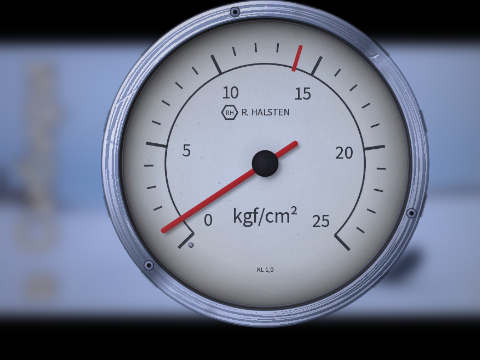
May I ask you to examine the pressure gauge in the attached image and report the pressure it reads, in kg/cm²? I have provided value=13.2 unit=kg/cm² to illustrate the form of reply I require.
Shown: value=1 unit=kg/cm²
